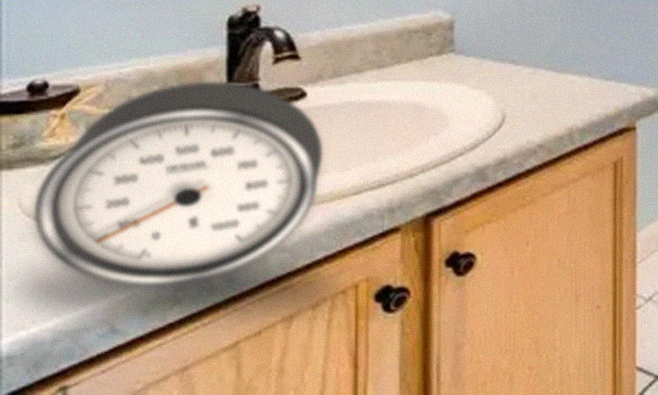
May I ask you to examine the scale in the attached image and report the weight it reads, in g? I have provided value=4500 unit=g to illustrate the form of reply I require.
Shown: value=100 unit=g
